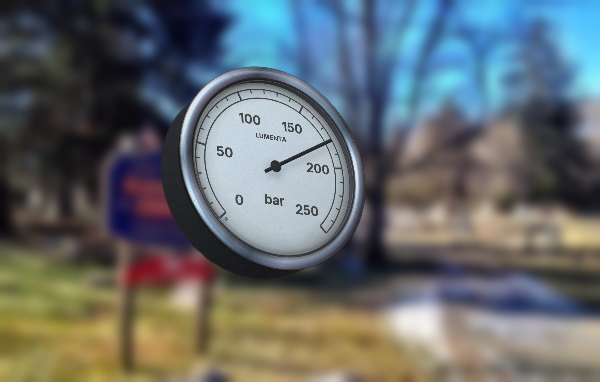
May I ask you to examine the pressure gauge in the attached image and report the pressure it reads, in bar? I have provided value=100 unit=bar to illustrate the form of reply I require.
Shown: value=180 unit=bar
